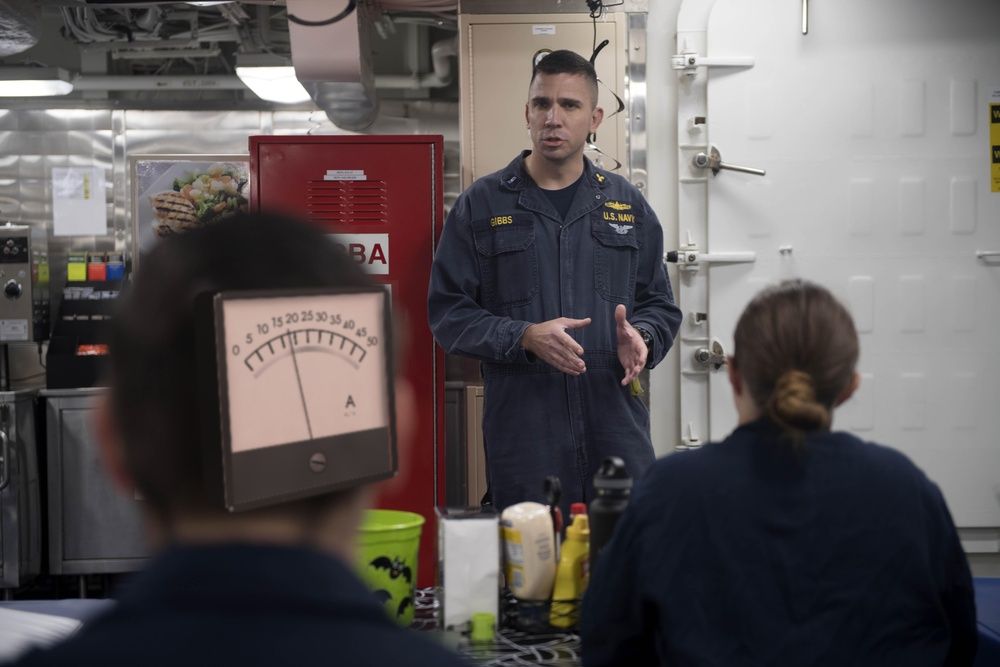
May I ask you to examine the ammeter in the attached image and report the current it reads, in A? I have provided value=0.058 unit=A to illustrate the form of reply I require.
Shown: value=17.5 unit=A
